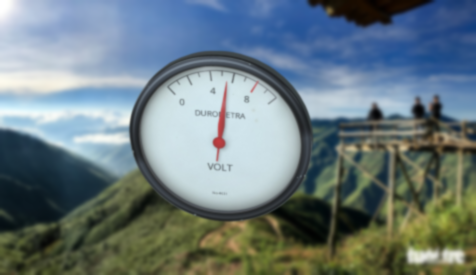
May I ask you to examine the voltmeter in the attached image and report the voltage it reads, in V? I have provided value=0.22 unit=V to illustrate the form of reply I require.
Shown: value=5.5 unit=V
